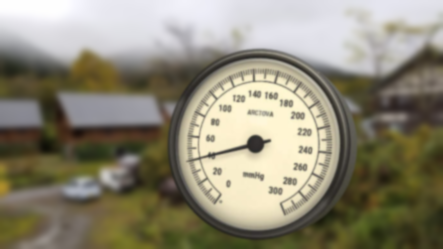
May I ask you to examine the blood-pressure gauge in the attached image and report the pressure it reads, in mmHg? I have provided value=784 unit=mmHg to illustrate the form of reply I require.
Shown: value=40 unit=mmHg
